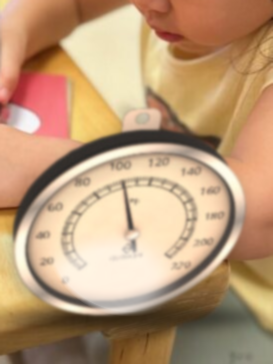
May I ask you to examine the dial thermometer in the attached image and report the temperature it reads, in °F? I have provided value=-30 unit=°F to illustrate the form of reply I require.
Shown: value=100 unit=°F
